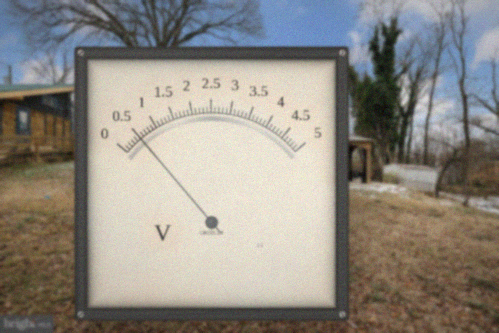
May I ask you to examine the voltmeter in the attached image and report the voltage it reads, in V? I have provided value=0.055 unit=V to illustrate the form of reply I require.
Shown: value=0.5 unit=V
